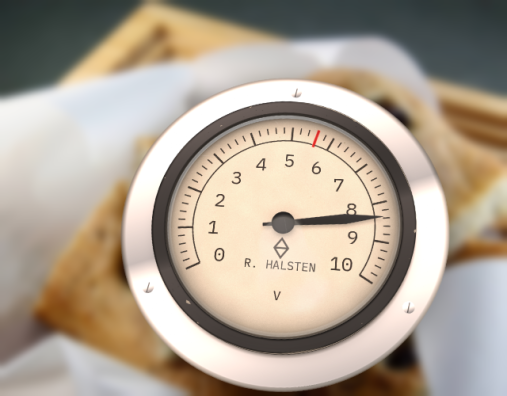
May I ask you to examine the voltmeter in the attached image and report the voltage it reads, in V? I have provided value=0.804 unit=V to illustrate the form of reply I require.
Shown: value=8.4 unit=V
